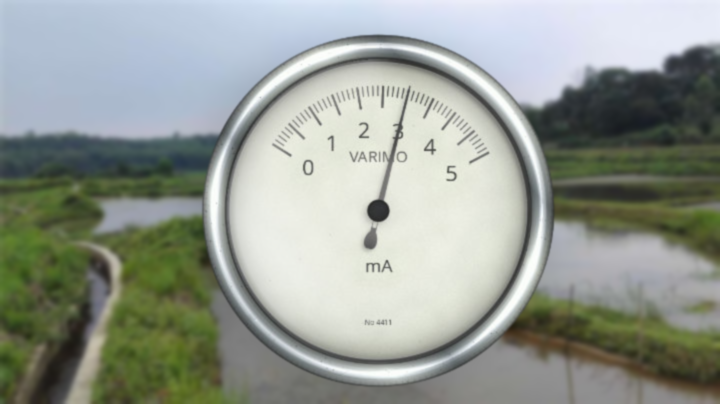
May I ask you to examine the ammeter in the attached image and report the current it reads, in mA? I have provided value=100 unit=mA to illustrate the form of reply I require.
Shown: value=3 unit=mA
